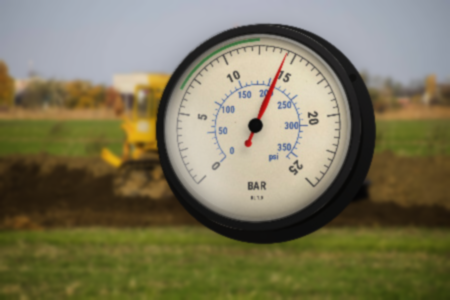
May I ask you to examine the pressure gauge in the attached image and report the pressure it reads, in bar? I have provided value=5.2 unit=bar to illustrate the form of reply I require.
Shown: value=14.5 unit=bar
